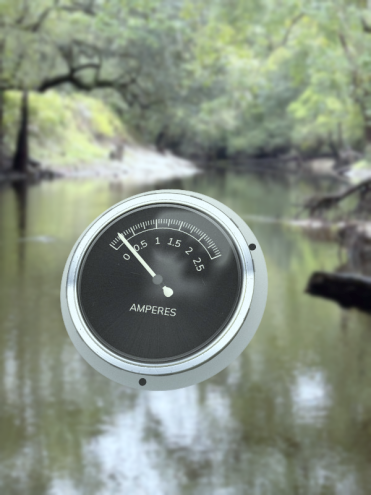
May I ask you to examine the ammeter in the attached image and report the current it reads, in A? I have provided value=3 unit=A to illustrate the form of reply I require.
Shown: value=0.25 unit=A
